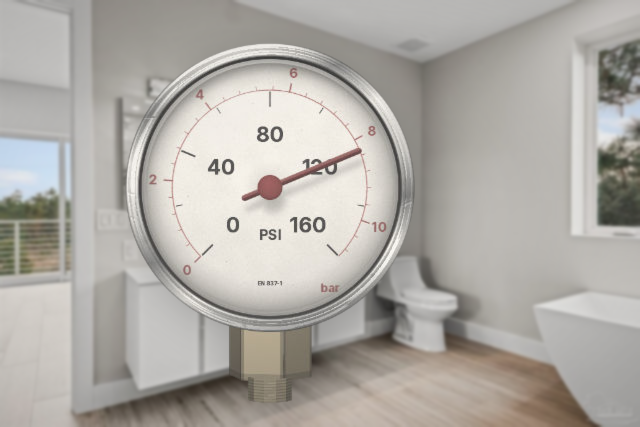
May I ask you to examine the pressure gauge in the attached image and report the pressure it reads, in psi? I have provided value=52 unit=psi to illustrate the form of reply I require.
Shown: value=120 unit=psi
